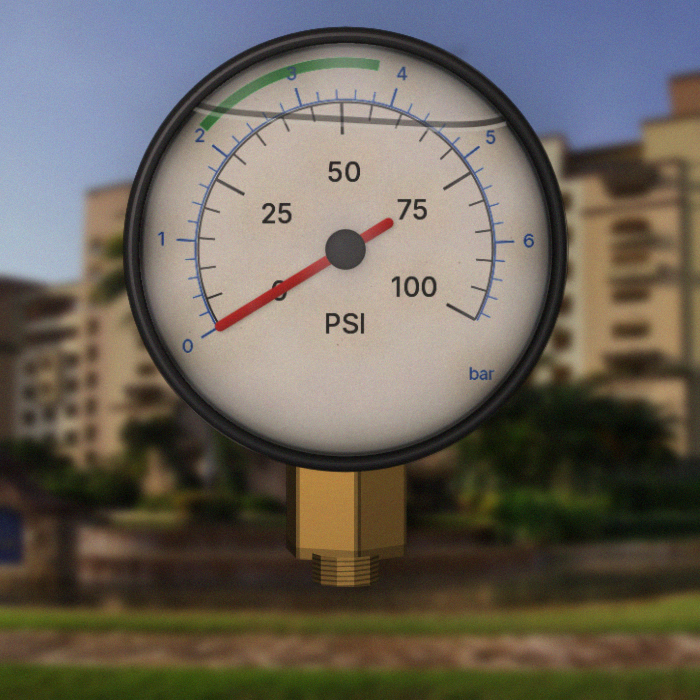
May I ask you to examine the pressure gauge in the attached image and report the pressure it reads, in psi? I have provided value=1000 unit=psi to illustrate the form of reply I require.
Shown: value=0 unit=psi
